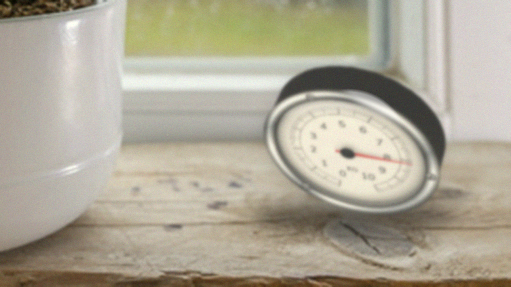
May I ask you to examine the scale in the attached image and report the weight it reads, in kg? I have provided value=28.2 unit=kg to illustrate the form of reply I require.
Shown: value=8 unit=kg
